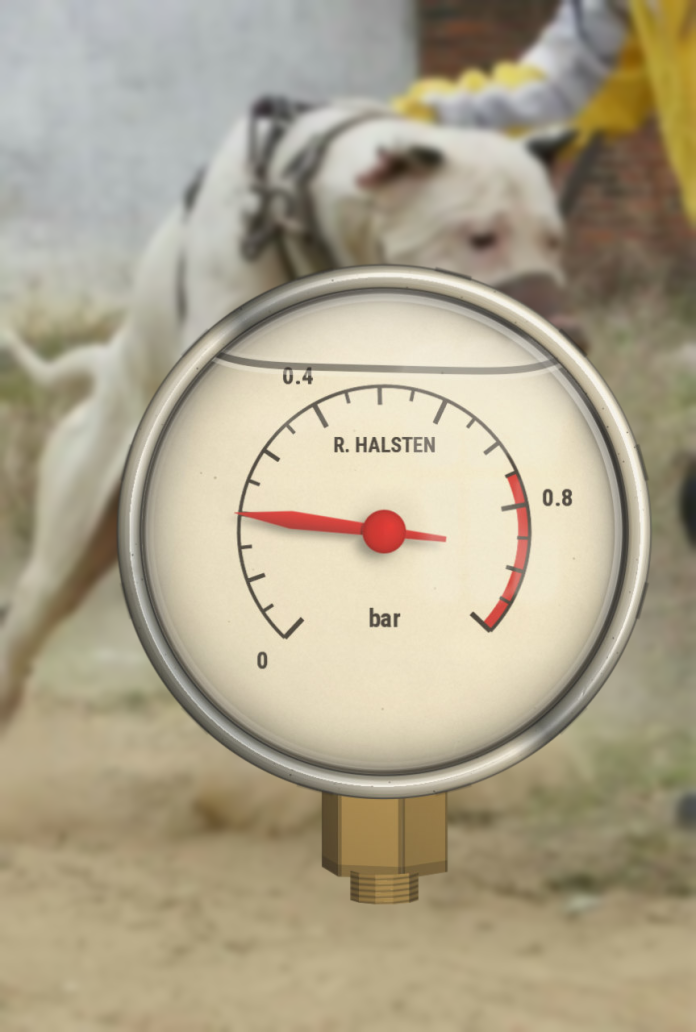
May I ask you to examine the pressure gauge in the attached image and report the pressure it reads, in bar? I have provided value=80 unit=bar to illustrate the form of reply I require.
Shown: value=0.2 unit=bar
